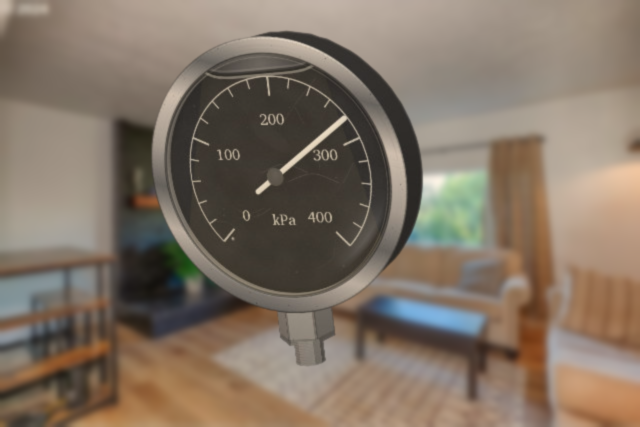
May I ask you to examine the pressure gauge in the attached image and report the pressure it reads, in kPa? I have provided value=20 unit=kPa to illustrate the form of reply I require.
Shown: value=280 unit=kPa
